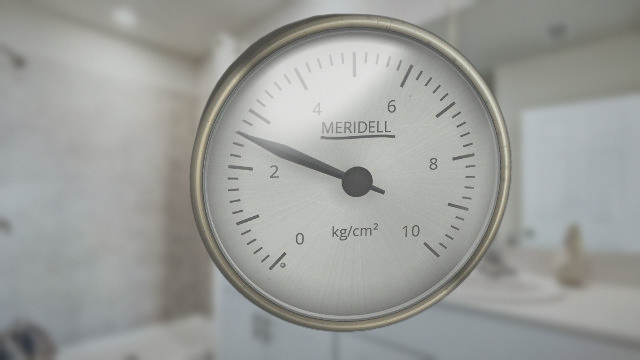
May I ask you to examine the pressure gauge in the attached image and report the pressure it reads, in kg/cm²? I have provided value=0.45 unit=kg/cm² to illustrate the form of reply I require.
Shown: value=2.6 unit=kg/cm²
